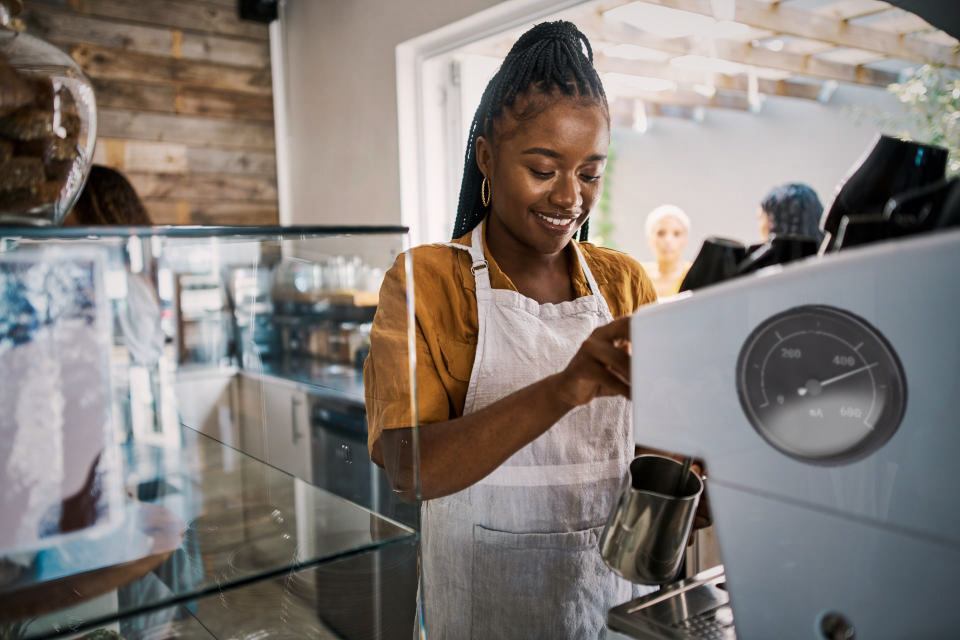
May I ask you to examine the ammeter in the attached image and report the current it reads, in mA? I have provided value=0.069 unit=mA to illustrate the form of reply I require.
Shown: value=450 unit=mA
